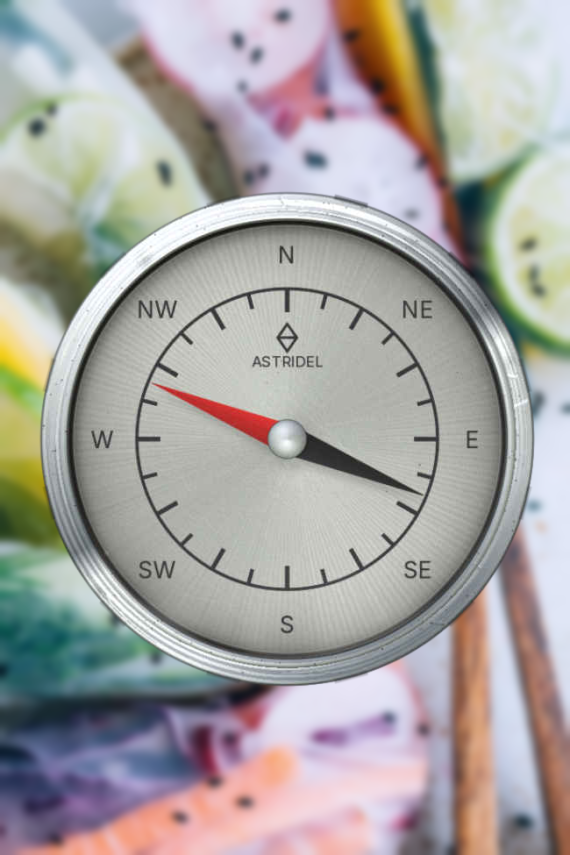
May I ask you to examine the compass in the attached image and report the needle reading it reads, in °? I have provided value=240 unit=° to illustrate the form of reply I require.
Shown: value=292.5 unit=°
